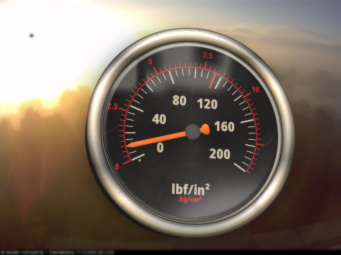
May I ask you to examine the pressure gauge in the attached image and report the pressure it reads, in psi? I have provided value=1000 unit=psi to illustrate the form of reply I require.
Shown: value=10 unit=psi
